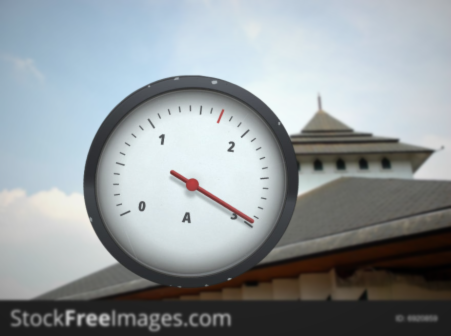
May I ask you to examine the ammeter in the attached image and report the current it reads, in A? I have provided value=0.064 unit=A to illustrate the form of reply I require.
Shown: value=2.95 unit=A
